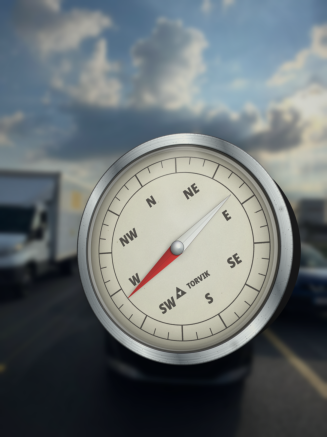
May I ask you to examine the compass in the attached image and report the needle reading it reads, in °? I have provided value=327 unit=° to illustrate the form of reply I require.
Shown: value=260 unit=°
